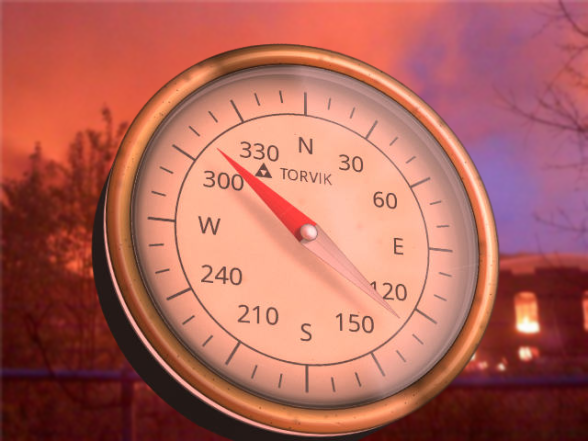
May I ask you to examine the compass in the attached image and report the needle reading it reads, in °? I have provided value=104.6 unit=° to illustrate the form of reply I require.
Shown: value=310 unit=°
